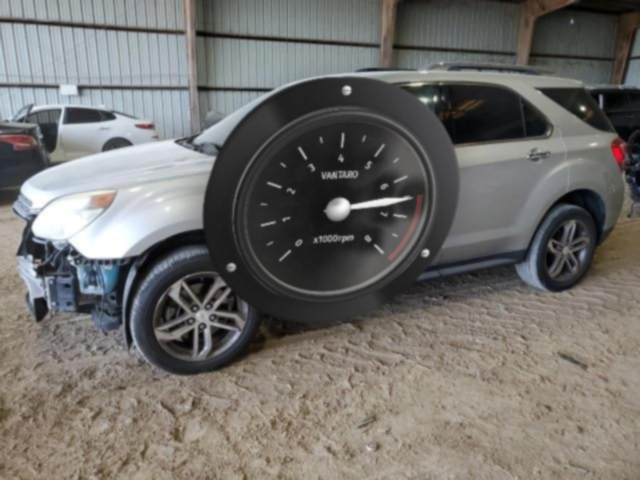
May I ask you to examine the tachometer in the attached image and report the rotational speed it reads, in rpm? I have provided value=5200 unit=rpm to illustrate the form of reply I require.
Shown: value=6500 unit=rpm
